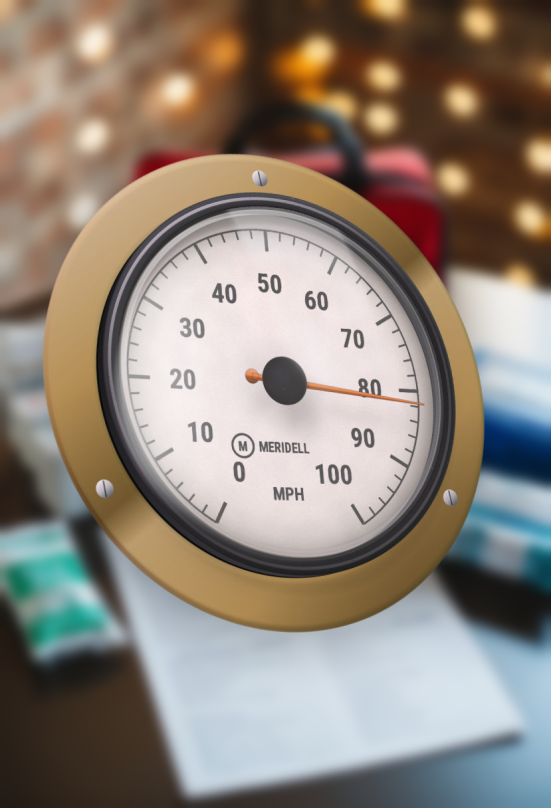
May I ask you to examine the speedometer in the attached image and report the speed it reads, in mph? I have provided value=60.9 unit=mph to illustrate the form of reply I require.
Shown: value=82 unit=mph
